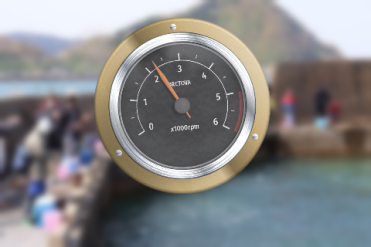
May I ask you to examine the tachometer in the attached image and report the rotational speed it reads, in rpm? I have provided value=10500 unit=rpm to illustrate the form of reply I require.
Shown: value=2250 unit=rpm
